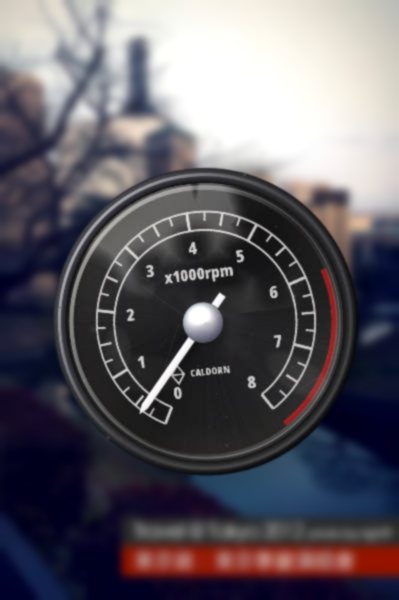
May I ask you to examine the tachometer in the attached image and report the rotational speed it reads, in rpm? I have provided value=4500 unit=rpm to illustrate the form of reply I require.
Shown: value=375 unit=rpm
